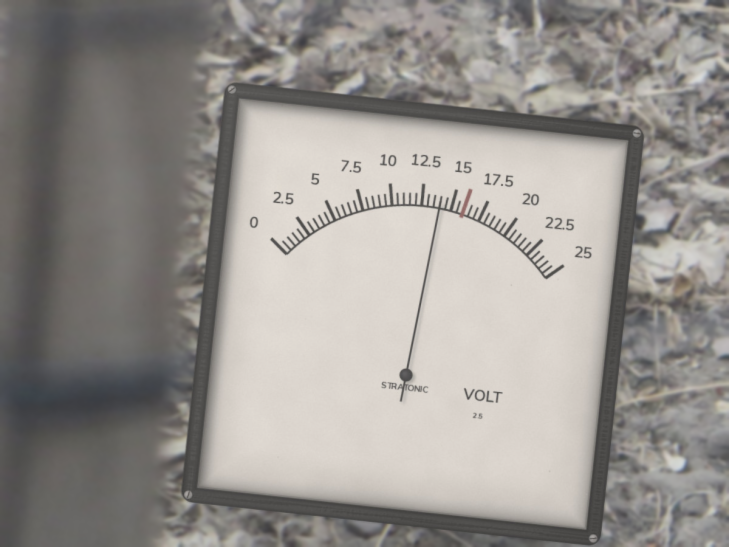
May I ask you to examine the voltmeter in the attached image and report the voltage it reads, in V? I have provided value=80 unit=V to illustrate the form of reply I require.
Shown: value=14 unit=V
